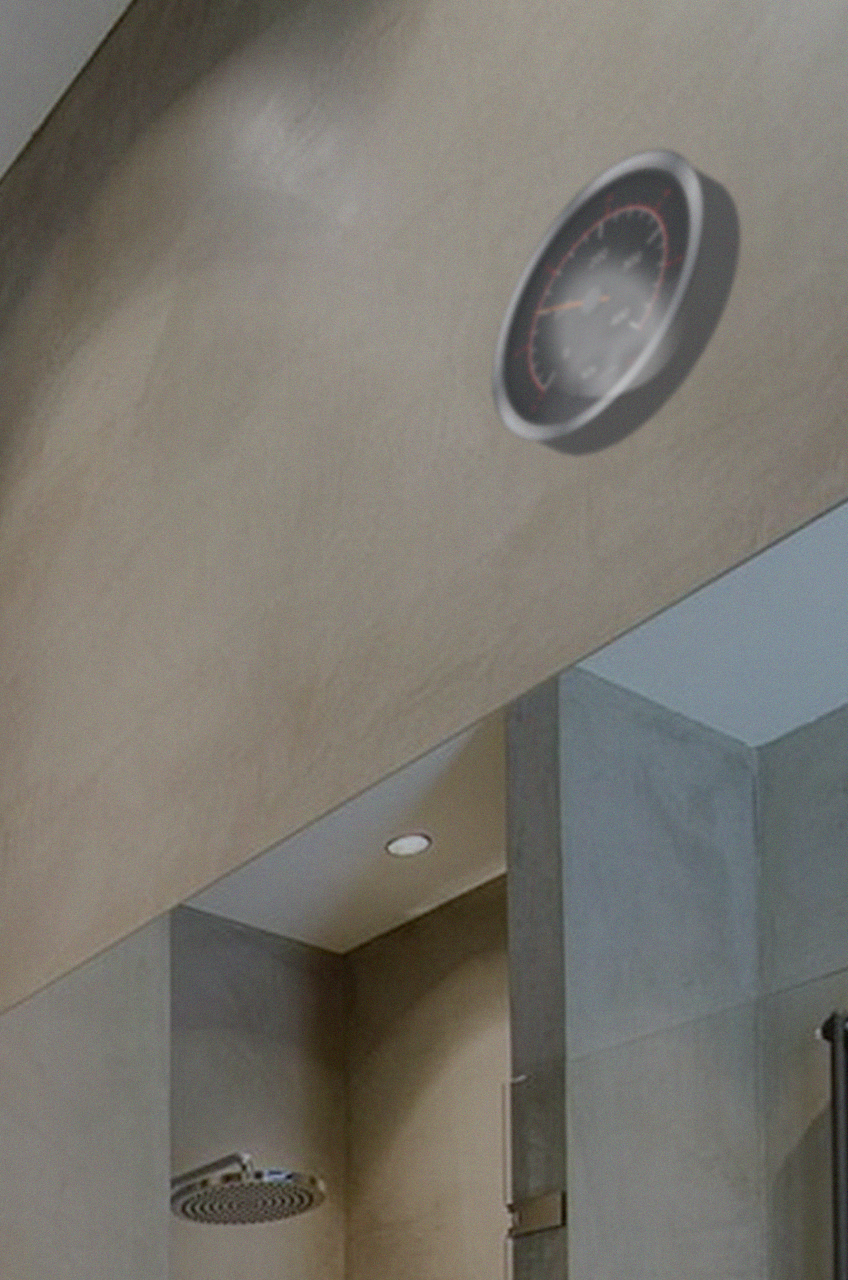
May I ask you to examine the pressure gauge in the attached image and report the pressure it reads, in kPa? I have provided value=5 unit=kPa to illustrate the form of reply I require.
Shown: value=100 unit=kPa
